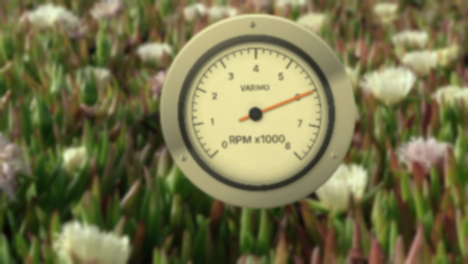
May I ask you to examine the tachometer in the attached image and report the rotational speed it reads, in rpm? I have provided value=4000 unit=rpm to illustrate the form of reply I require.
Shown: value=6000 unit=rpm
